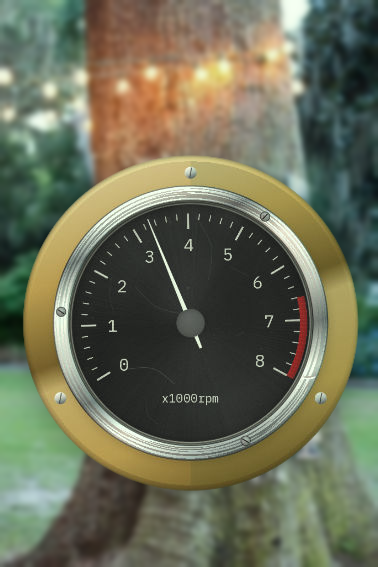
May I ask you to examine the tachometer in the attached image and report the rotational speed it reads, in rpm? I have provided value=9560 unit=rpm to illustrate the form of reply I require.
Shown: value=3300 unit=rpm
